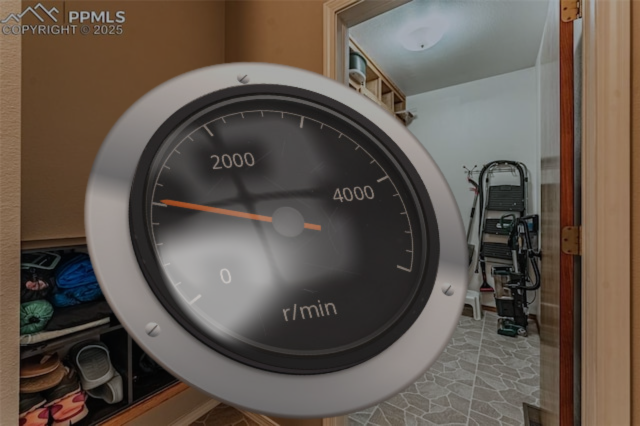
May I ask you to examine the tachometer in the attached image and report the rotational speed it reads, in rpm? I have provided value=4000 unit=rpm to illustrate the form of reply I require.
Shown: value=1000 unit=rpm
